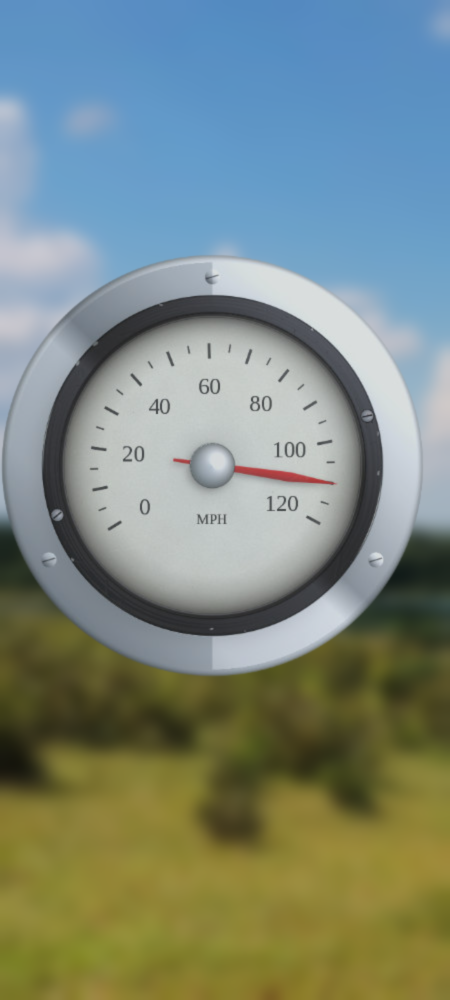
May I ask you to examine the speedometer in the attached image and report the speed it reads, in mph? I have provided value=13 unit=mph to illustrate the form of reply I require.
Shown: value=110 unit=mph
